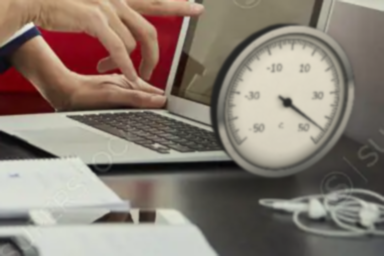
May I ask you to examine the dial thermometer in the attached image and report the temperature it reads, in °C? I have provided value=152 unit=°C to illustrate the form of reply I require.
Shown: value=45 unit=°C
